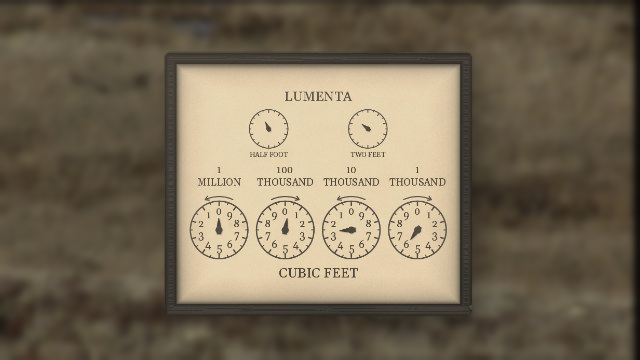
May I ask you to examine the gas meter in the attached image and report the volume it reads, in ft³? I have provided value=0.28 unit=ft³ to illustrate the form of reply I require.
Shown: value=2600 unit=ft³
